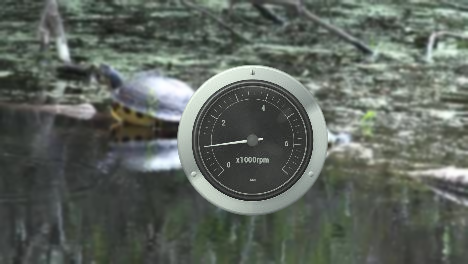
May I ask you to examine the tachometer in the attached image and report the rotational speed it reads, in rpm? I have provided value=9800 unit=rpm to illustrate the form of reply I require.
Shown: value=1000 unit=rpm
